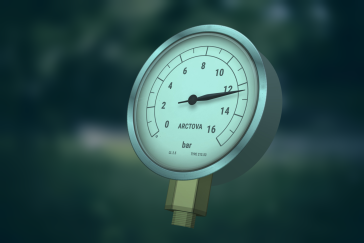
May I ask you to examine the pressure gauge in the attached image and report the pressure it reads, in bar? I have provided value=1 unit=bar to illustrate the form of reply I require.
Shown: value=12.5 unit=bar
